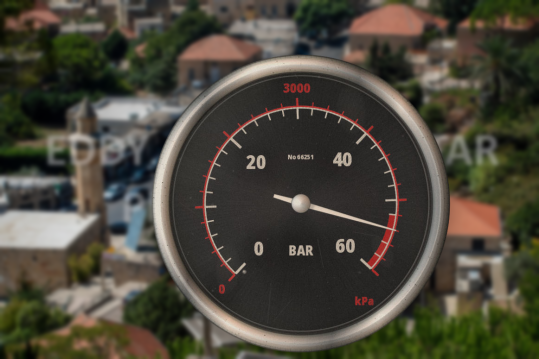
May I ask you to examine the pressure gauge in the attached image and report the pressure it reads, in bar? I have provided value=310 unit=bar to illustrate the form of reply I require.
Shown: value=54 unit=bar
